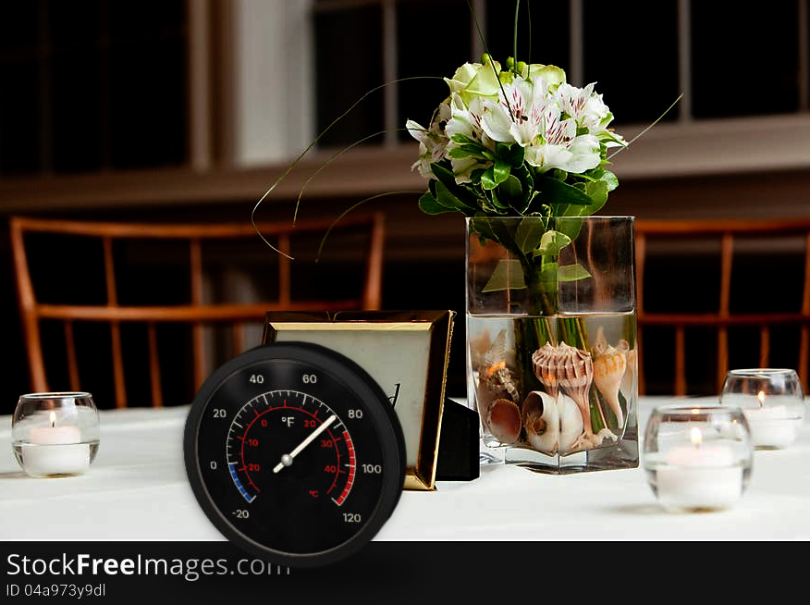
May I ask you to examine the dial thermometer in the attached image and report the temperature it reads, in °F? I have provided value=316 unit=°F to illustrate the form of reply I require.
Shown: value=76 unit=°F
